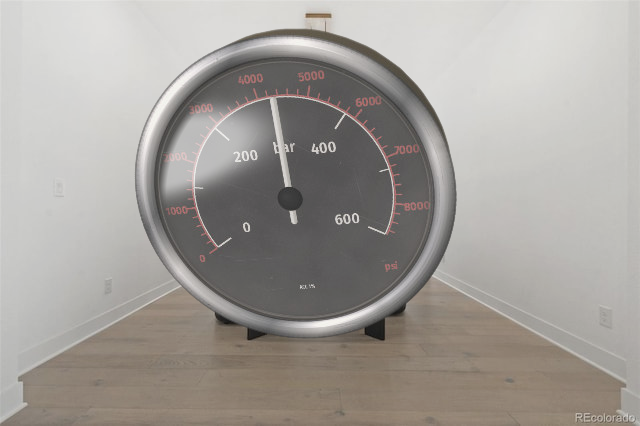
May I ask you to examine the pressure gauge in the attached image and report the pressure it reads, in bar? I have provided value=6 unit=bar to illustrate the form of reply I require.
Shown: value=300 unit=bar
